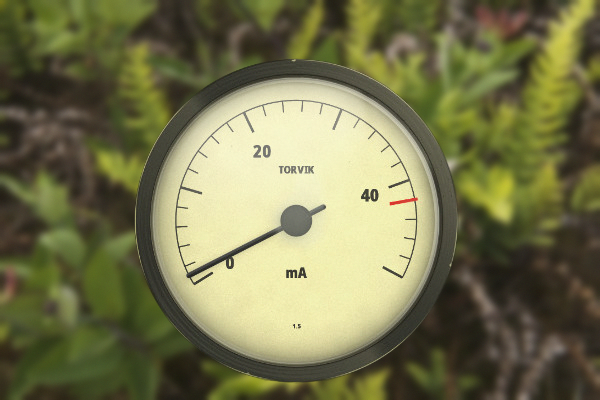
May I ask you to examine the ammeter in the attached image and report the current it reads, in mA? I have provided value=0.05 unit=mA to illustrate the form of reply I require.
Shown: value=1 unit=mA
